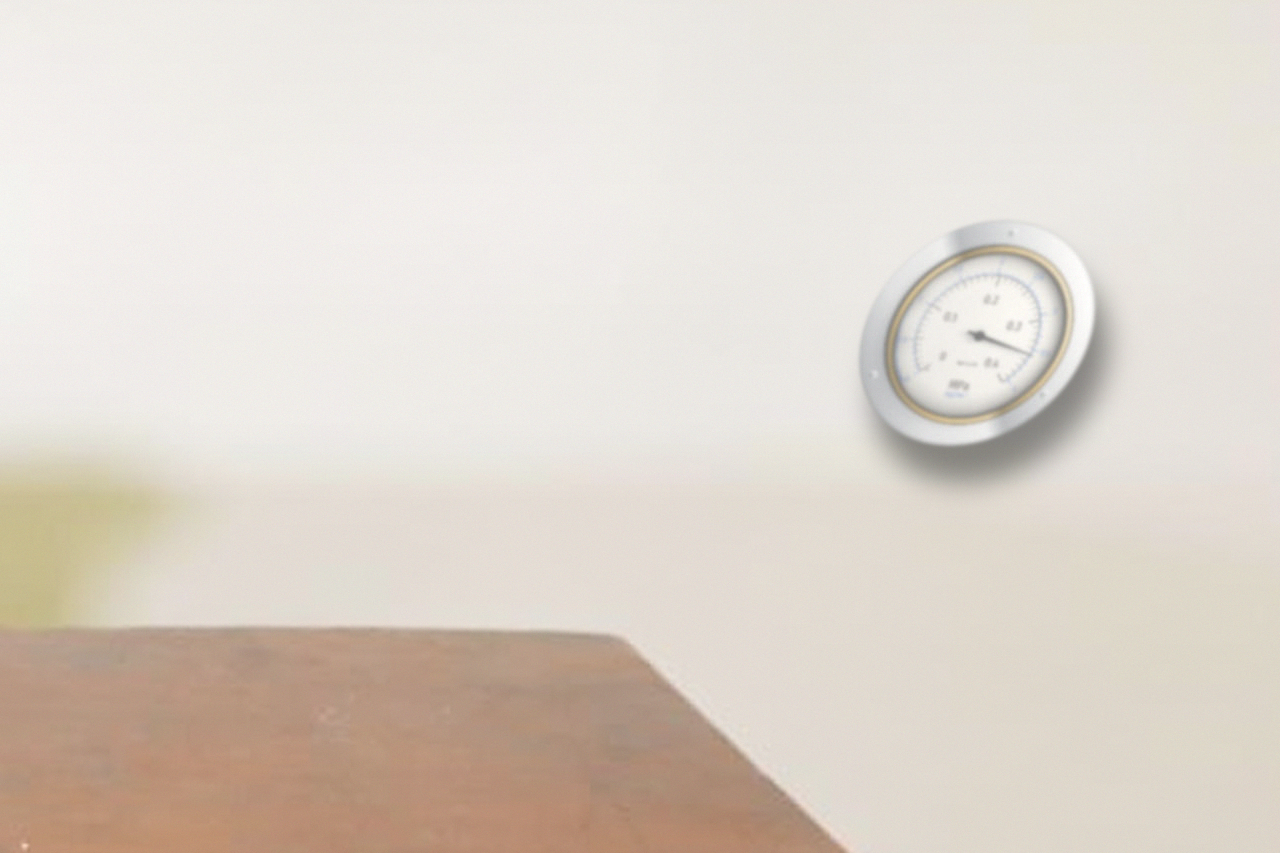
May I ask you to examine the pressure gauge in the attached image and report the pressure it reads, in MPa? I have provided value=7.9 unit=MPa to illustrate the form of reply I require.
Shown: value=0.35 unit=MPa
